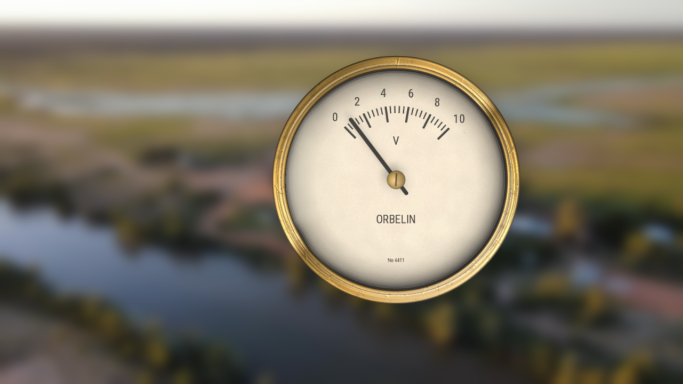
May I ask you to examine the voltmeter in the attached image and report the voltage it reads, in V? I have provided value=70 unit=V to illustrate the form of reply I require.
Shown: value=0.8 unit=V
